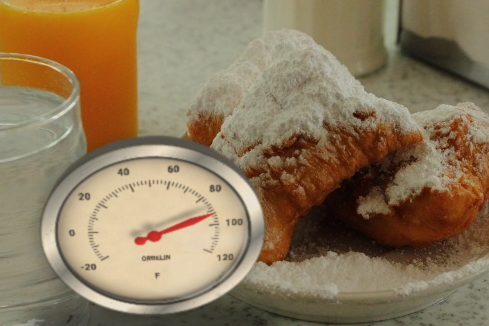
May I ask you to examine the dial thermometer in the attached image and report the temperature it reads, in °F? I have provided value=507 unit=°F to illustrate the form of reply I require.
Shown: value=90 unit=°F
